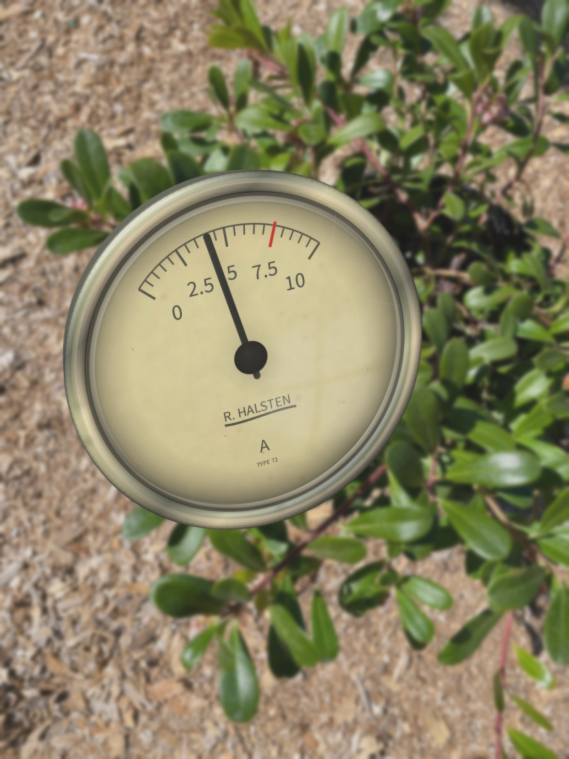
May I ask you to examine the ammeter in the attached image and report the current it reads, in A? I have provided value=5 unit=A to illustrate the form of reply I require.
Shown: value=4 unit=A
